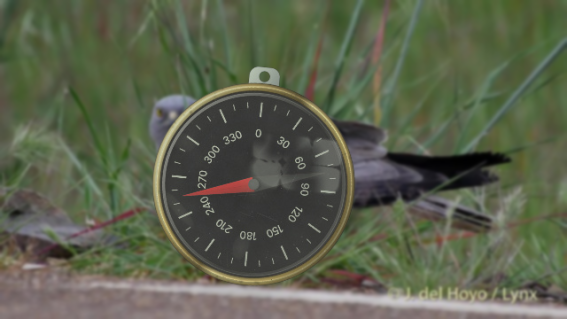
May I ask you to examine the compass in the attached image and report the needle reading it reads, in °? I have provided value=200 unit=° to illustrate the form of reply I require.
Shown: value=255 unit=°
